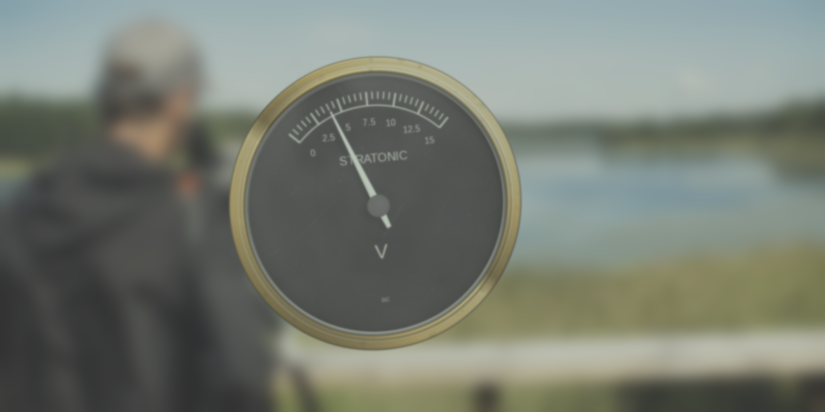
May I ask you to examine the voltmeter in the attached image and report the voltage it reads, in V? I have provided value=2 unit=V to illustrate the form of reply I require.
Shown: value=4 unit=V
